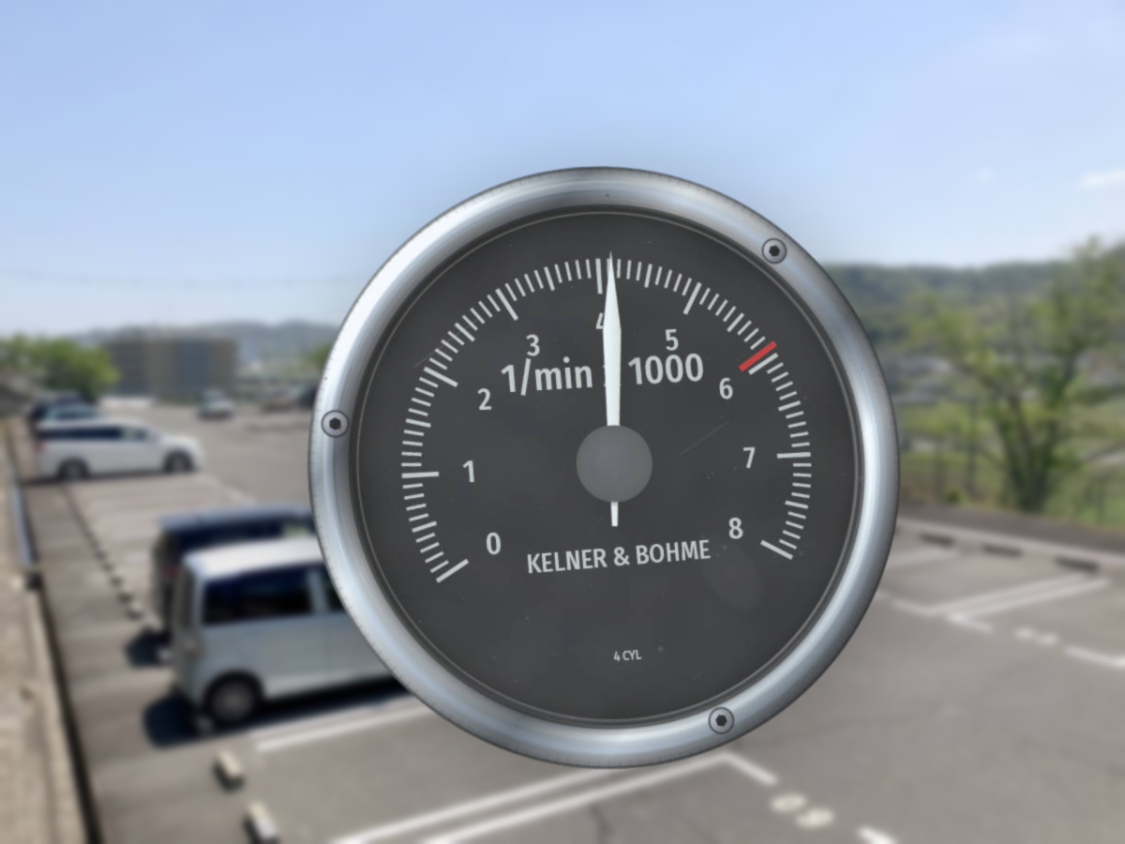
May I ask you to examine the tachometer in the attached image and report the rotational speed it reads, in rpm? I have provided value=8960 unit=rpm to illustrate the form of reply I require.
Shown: value=4100 unit=rpm
